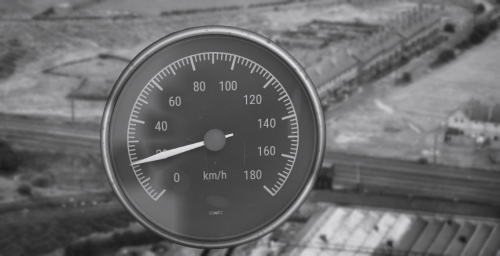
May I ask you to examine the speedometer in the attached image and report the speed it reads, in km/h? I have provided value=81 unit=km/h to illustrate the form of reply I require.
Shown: value=20 unit=km/h
